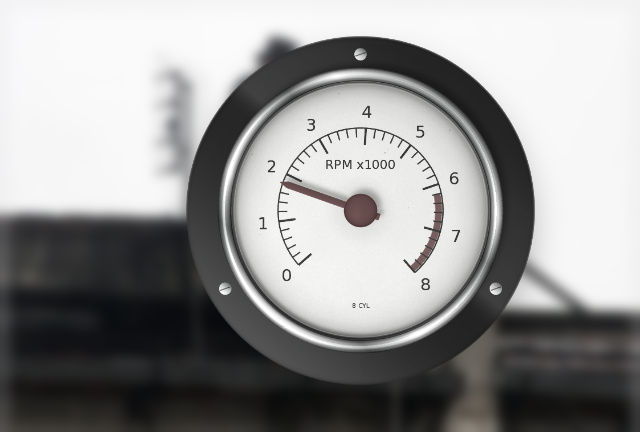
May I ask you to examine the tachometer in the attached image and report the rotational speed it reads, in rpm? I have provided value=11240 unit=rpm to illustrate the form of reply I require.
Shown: value=1800 unit=rpm
